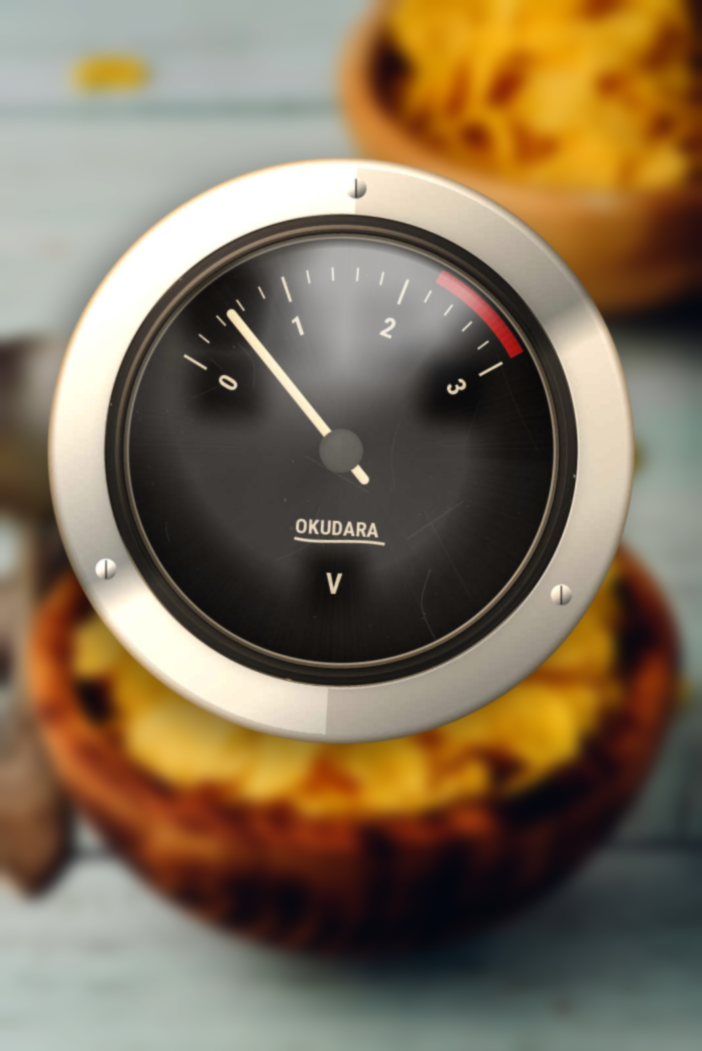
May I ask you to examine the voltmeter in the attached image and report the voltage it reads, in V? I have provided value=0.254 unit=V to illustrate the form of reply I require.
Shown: value=0.5 unit=V
